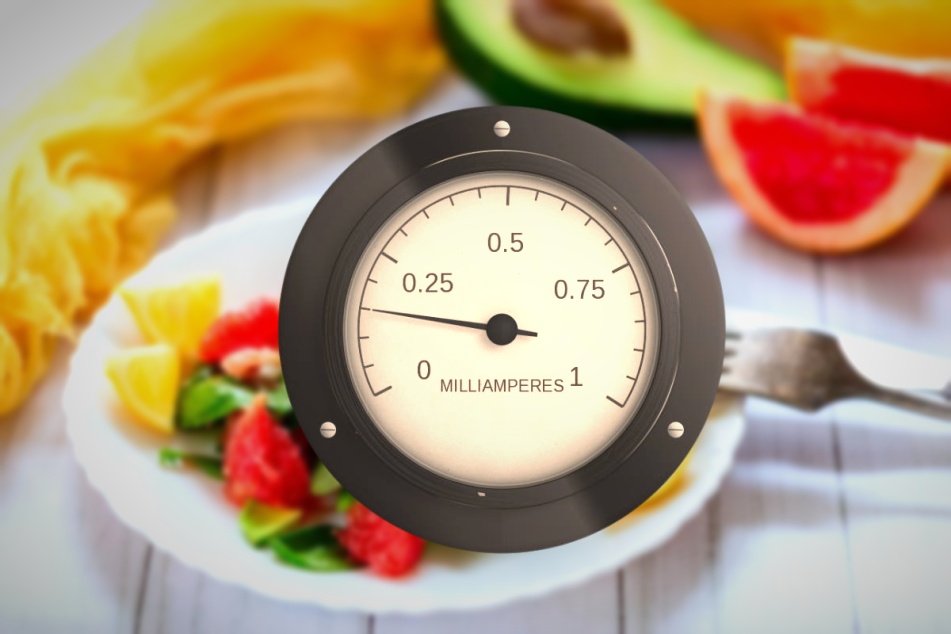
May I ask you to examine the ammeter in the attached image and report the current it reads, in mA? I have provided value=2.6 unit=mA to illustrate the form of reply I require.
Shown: value=0.15 unit=mA
